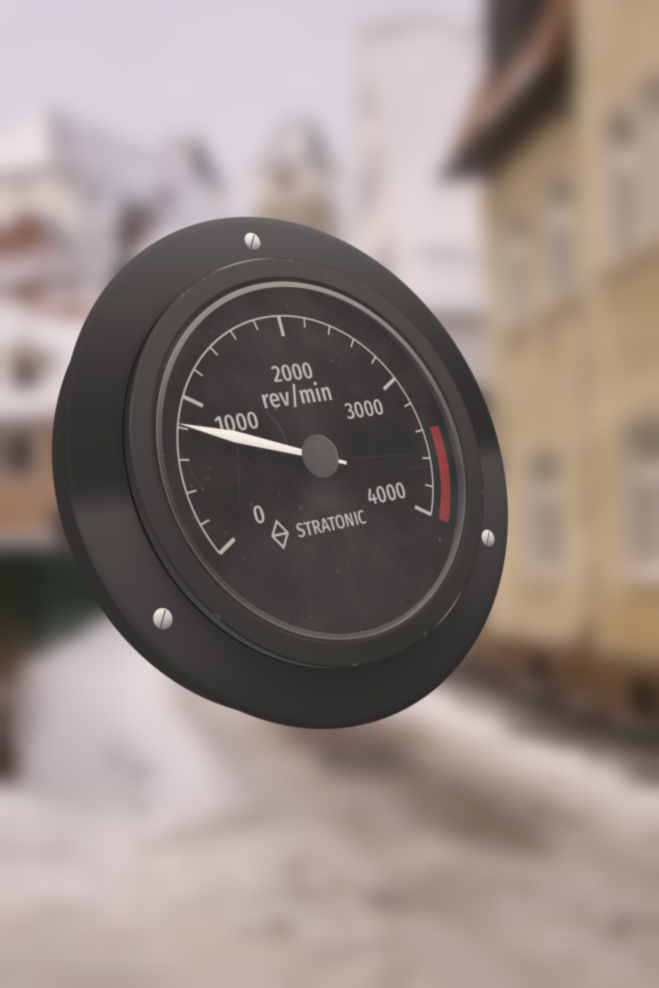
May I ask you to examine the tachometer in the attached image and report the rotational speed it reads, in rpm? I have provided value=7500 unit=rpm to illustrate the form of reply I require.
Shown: value=800 unit=rpm
